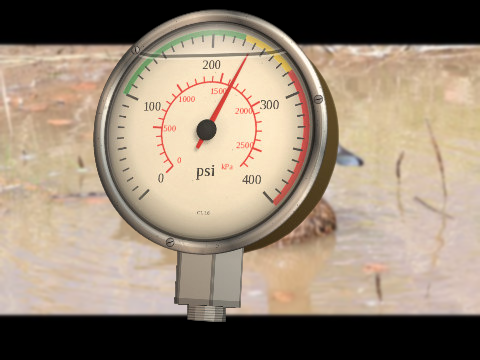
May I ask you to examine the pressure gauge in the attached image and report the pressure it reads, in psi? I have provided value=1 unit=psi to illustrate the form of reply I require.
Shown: value=240 unit=psi
